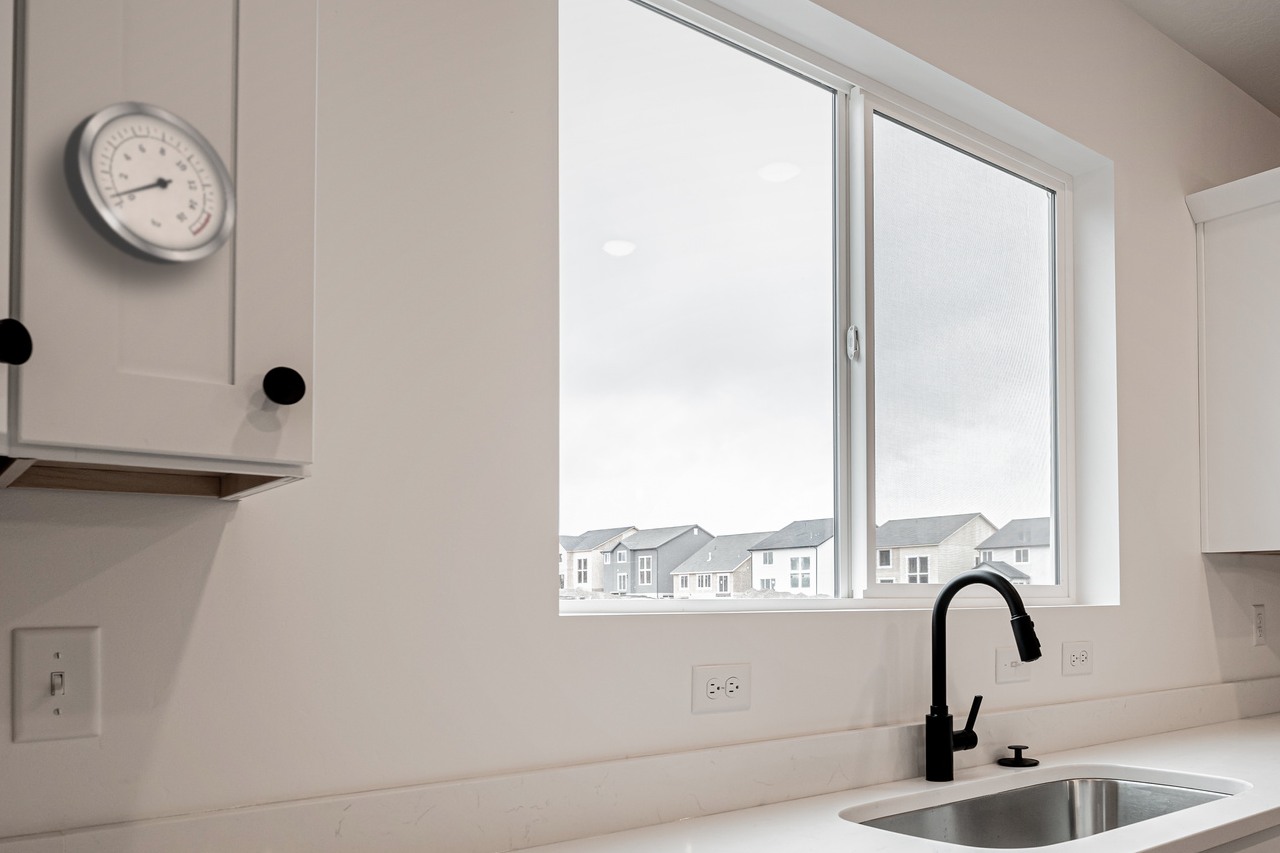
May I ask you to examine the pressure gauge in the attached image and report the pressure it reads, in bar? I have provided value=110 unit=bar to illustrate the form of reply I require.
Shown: value=0.5 unit=bar
